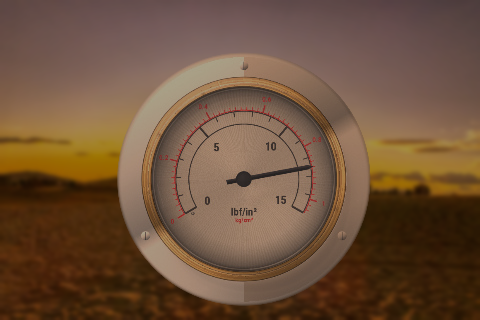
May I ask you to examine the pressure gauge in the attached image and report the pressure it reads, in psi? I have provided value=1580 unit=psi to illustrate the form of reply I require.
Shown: value=12.5 unit=psi
